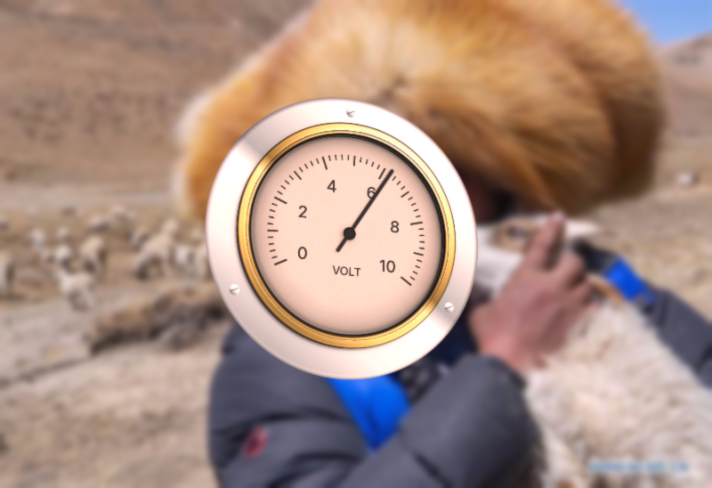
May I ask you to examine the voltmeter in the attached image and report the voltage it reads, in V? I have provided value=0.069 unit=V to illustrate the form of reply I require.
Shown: value=6.2 unit=V
